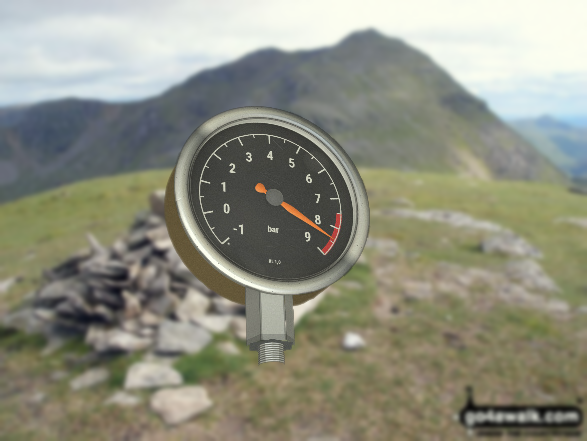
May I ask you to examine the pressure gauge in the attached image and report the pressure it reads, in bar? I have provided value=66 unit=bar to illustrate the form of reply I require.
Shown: value=8.5 unit=bar
